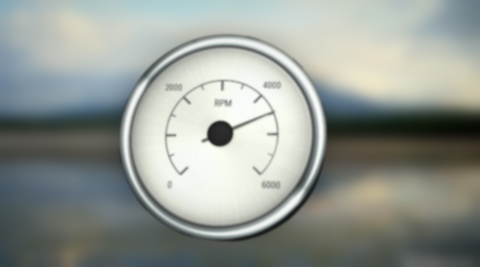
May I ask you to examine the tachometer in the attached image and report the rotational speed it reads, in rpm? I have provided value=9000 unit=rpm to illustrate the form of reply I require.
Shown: value=4500 unit=rpm
